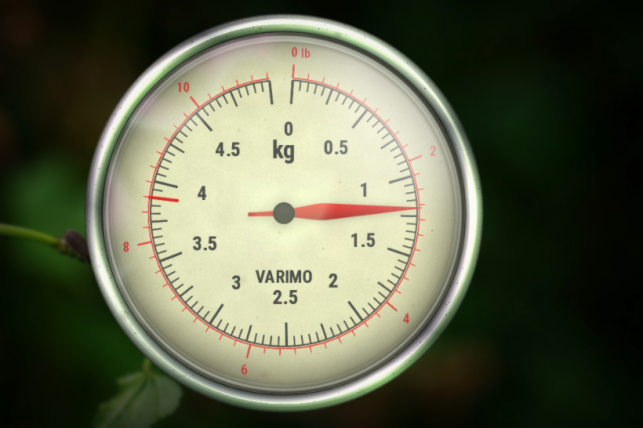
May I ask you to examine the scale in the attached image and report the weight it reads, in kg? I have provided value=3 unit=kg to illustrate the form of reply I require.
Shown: value=1.2 unit=kg
